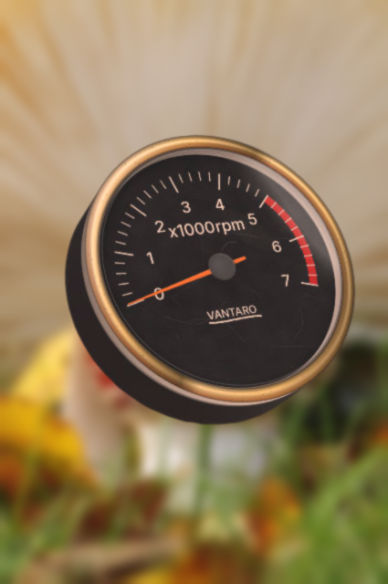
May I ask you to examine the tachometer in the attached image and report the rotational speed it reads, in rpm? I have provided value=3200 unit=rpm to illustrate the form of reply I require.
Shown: value=0 unit=rpm
